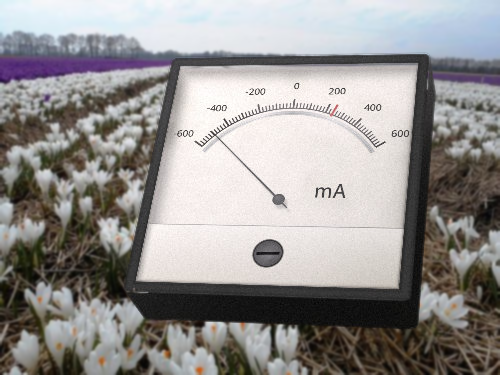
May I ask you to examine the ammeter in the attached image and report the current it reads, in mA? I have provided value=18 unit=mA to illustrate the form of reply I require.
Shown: value=-500 unit=mA
